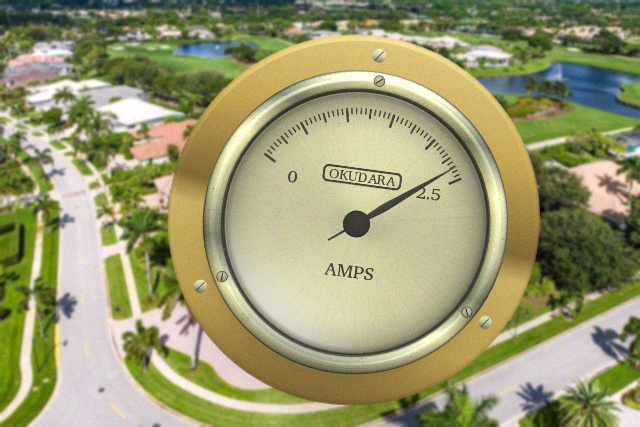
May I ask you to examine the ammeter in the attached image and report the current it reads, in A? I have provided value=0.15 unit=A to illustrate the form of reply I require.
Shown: value=2.35 unit=A
